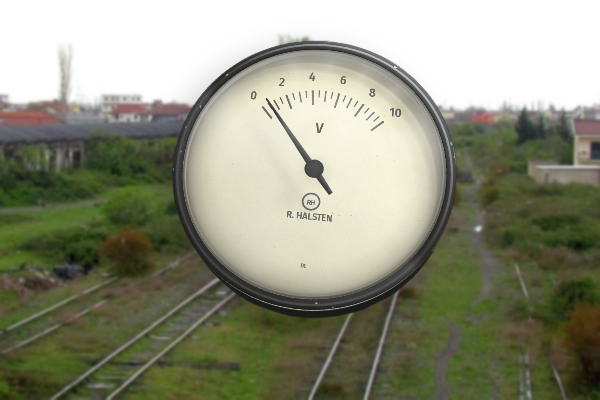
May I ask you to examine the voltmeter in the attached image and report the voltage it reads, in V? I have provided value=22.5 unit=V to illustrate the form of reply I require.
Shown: value=0.5 unit=V
